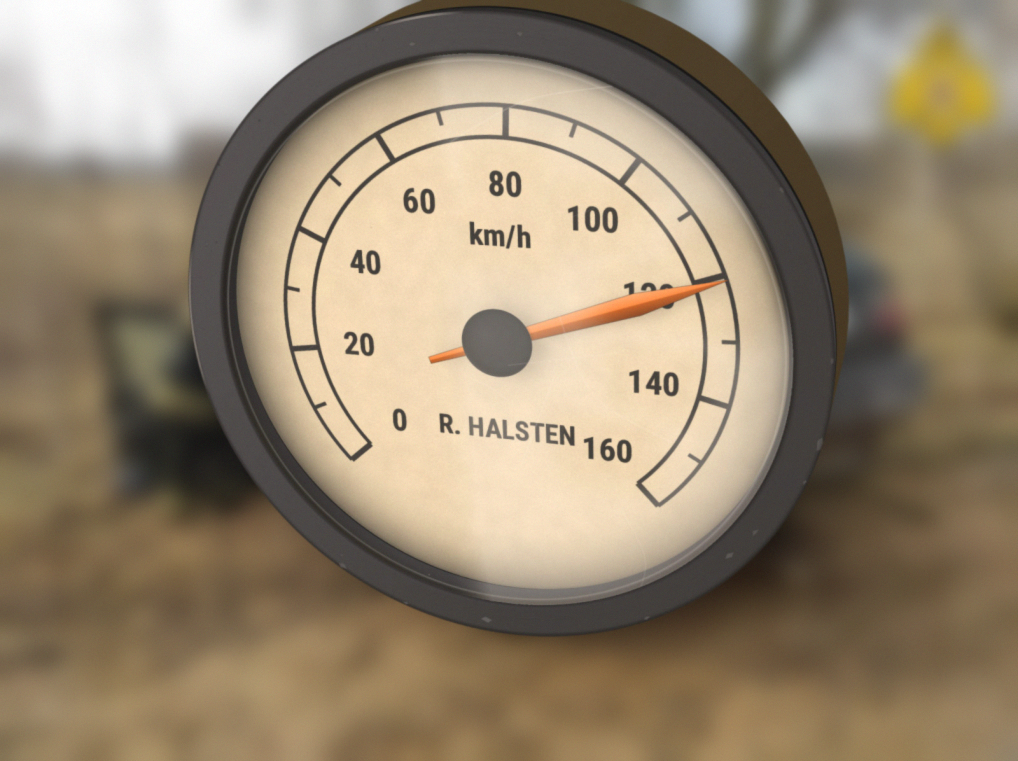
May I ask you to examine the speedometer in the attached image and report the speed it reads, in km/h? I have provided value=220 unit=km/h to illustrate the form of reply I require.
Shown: value=120 unit=km/h
